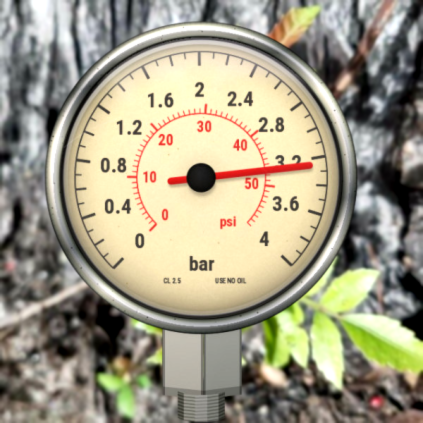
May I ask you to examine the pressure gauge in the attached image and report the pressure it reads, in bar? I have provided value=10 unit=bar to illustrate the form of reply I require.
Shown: value=3.25 unit=bar
